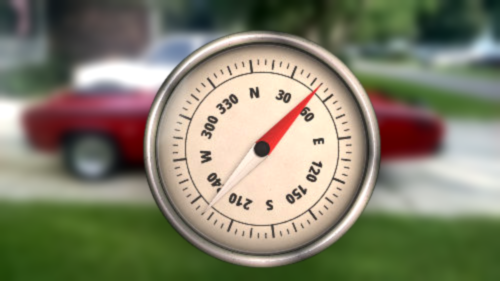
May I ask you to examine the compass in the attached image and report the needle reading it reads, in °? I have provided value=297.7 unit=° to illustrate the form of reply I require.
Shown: value=50 unit=°
